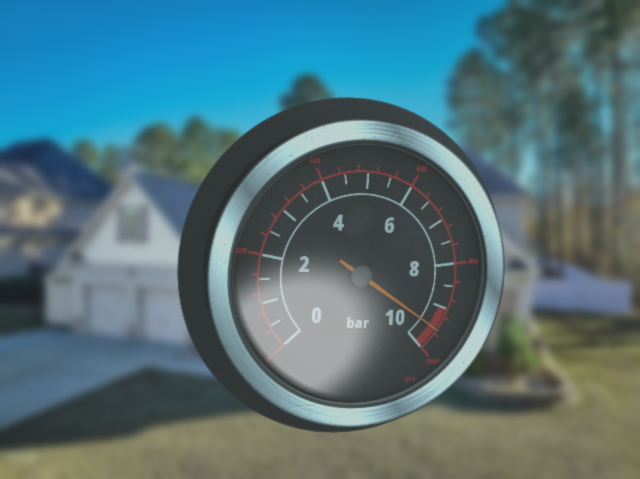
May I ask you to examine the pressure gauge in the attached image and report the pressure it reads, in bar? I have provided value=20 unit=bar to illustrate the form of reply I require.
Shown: value=9.5 unit=bar
